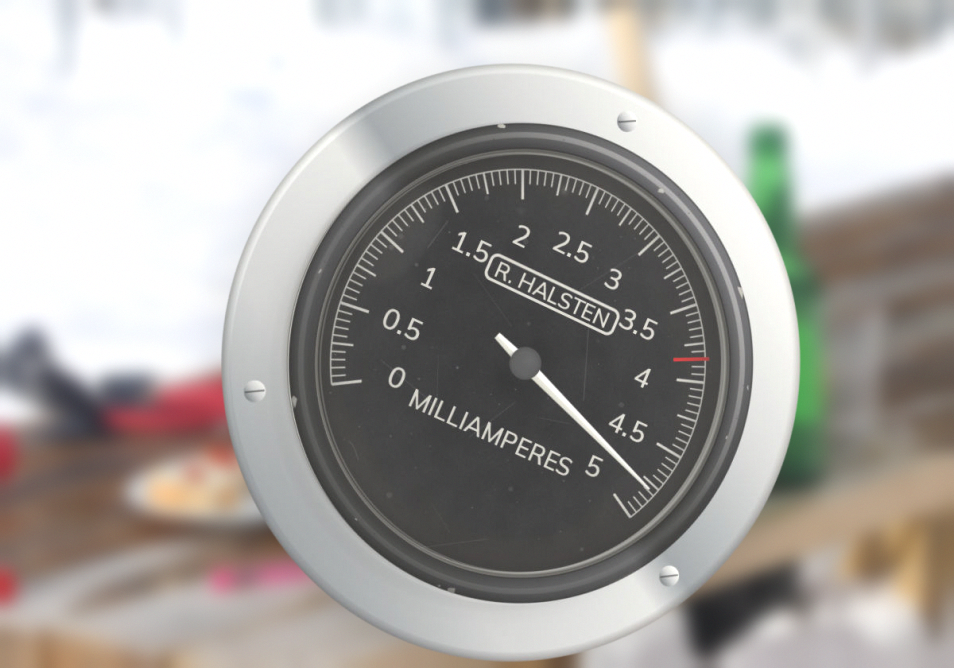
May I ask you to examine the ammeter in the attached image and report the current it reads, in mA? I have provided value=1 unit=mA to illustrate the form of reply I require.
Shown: value=4.8 unit=mA
